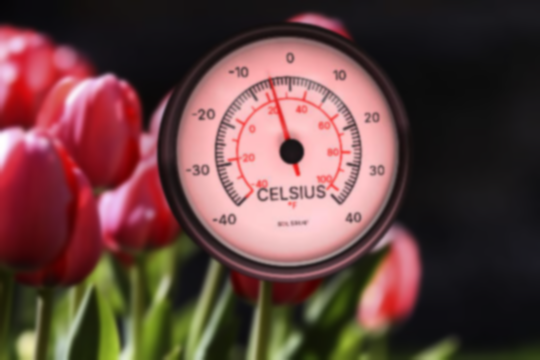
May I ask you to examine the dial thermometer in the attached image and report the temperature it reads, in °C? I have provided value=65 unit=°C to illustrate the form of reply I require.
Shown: value=-5 unit=°C
